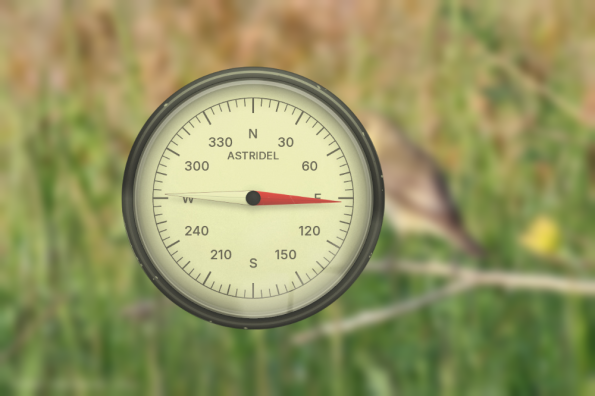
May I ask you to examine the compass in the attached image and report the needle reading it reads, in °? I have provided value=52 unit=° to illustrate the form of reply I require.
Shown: value=92.5 unit=°
